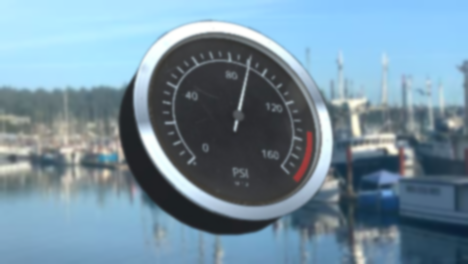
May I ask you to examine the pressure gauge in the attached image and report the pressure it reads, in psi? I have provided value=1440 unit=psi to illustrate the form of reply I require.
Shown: value=90 unit=psi
